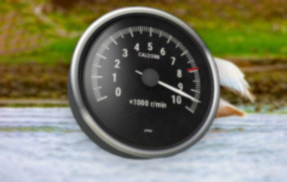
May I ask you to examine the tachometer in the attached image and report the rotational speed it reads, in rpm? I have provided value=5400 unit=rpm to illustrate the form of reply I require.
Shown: value=9500 unit=rpm
